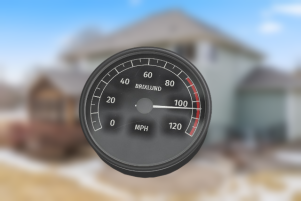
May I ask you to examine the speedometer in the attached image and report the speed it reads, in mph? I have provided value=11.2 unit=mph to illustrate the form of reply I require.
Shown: value=105 unit=mph
